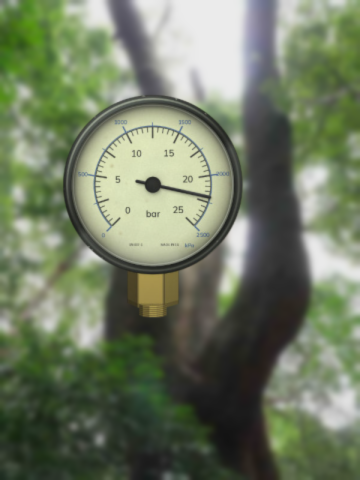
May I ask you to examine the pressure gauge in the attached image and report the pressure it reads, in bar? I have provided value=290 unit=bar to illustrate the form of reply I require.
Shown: value=22 unit=bar
